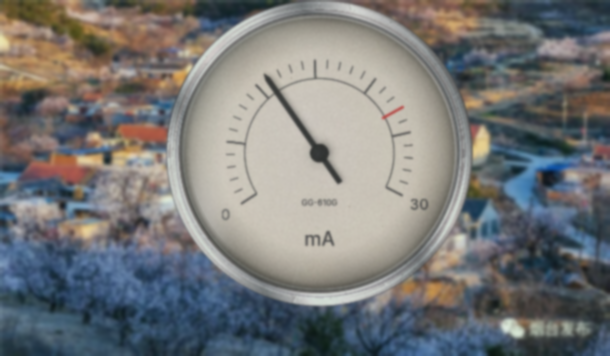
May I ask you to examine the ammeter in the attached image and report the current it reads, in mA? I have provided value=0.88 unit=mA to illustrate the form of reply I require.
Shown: value=11 unit=mA
